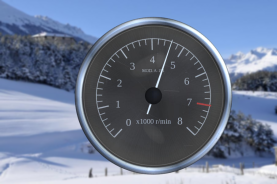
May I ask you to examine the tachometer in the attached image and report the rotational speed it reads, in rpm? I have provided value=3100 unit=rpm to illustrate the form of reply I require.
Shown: value=4600 unit=rpm
